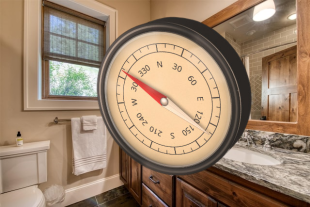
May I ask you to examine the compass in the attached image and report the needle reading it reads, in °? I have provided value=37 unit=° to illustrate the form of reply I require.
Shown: value=310 unit=°
